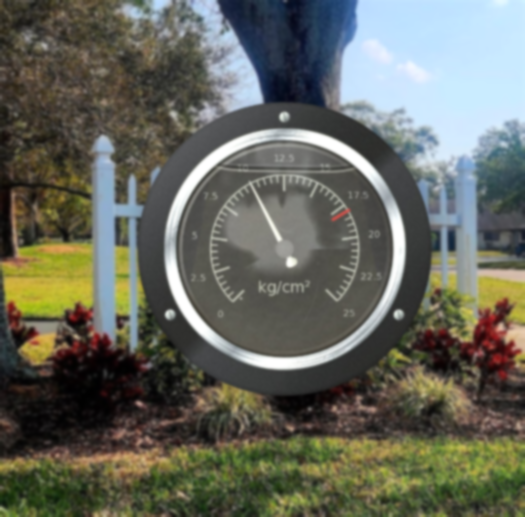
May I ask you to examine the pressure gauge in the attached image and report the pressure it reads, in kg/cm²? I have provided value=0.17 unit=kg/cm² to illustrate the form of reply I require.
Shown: value=10 unit=kg/cm²
